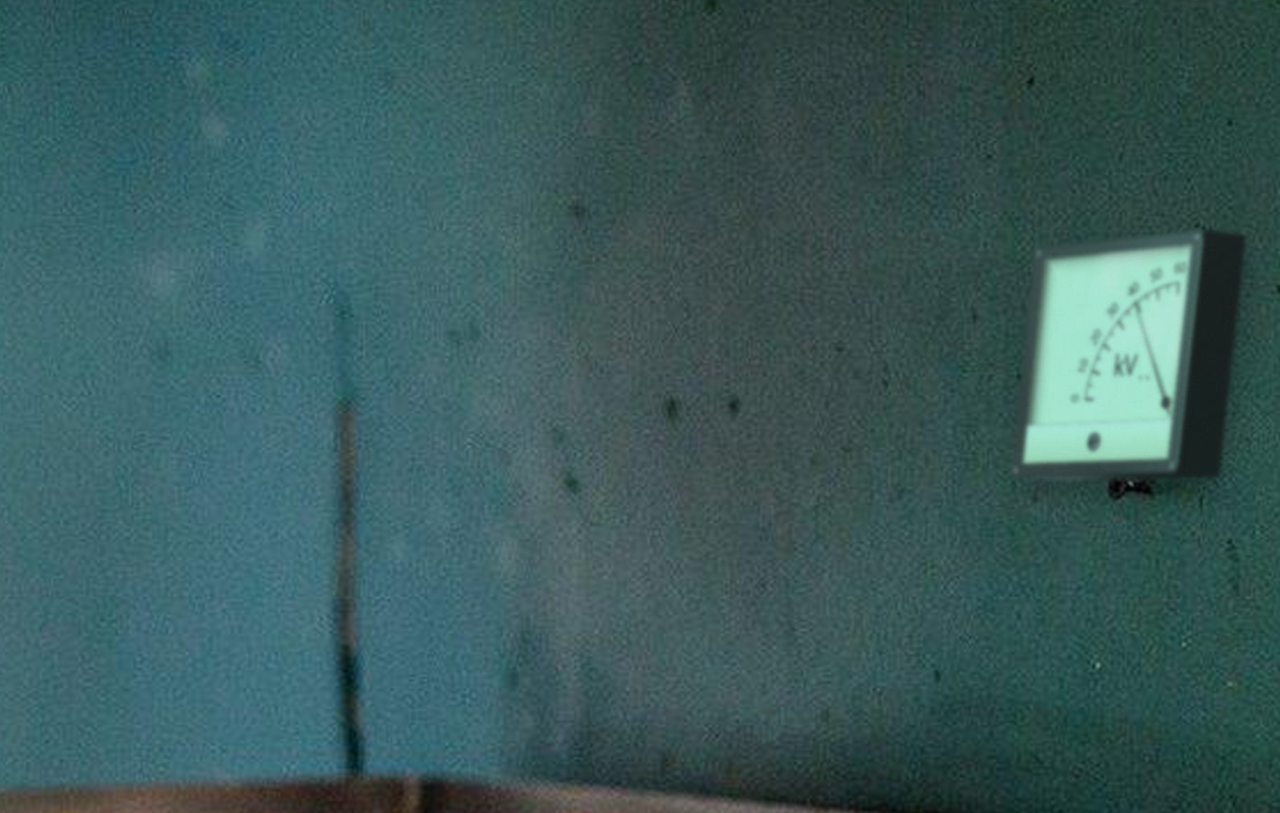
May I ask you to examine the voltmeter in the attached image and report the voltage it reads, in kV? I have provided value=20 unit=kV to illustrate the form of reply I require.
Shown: value=40 unit=kV
